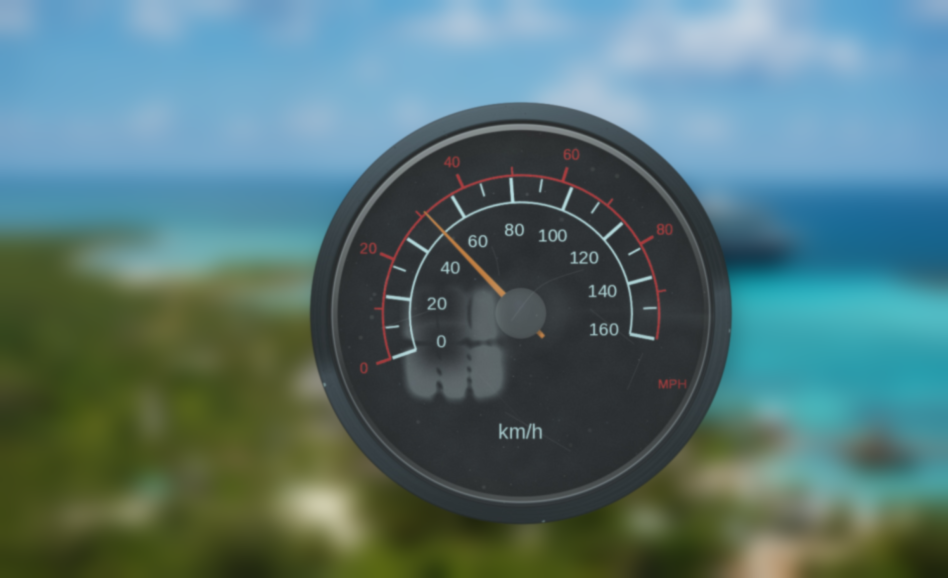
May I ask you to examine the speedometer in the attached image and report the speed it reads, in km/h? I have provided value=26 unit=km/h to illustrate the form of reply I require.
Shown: value=50 unit=km/h
